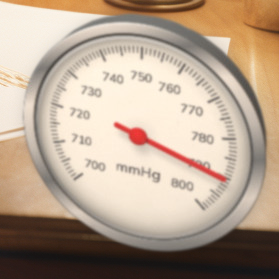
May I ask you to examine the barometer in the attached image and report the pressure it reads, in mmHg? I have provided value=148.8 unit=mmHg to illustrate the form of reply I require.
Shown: value=790 unit=mmHg
